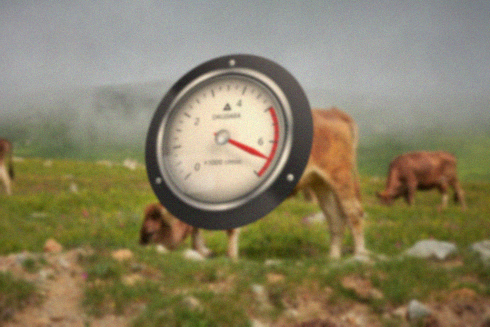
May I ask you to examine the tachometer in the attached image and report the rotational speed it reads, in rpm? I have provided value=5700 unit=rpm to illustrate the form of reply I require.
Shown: value=6500 unit=rpm
